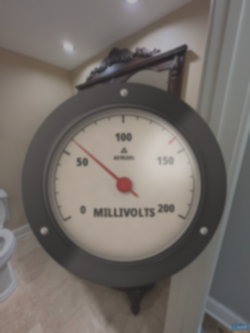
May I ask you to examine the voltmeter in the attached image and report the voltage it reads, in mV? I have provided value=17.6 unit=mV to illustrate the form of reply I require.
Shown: value=60 unit=mV
